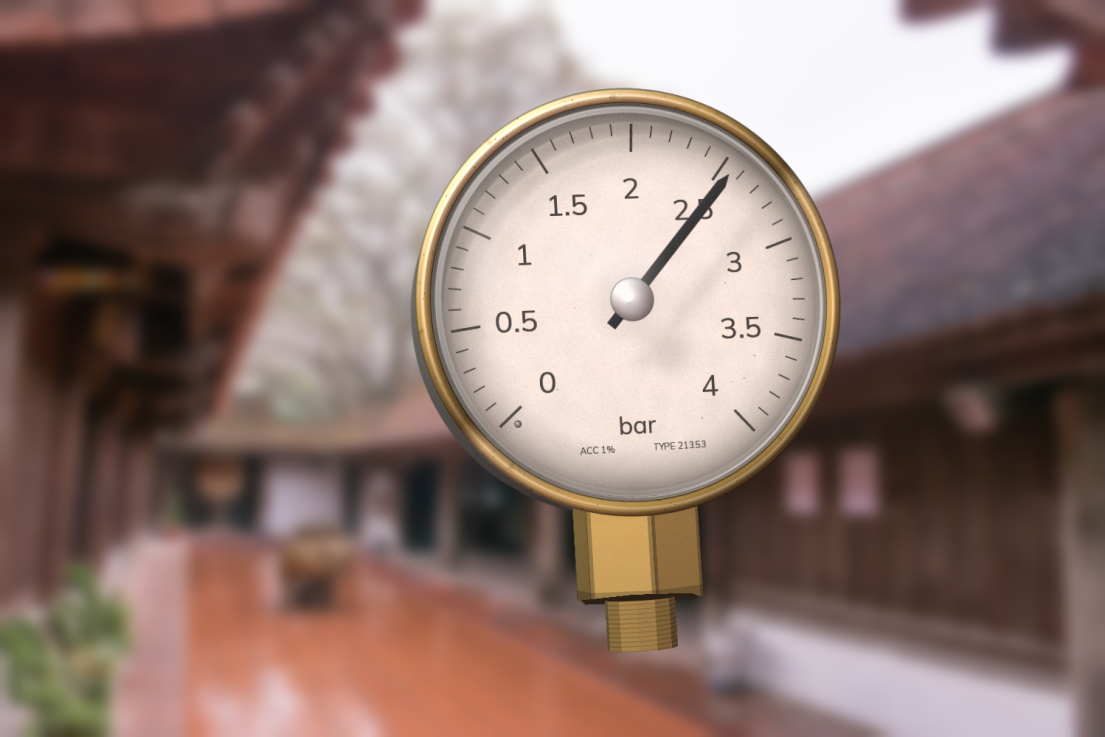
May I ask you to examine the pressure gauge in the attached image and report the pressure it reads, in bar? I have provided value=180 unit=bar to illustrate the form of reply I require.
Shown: value=2.55 unit=bar
